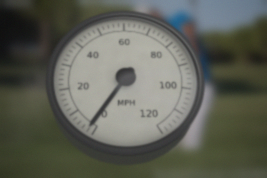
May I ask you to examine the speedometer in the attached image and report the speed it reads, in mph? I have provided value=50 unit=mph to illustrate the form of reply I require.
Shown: value=2 unit=mph
